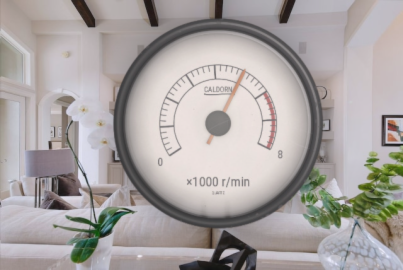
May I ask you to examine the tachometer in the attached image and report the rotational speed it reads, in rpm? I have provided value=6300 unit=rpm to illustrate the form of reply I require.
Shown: value=5000 unit=rpm
